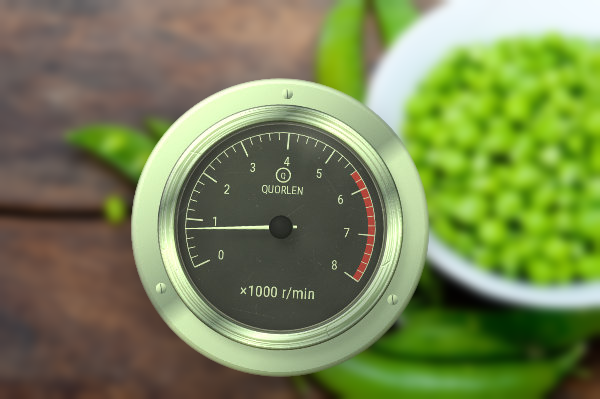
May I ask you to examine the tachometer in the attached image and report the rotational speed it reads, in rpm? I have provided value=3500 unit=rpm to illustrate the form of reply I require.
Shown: value=800 unit=rpm
